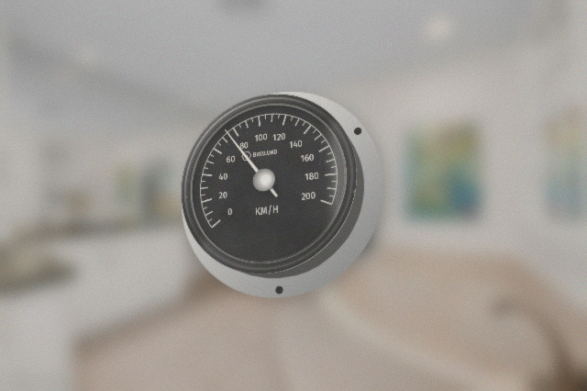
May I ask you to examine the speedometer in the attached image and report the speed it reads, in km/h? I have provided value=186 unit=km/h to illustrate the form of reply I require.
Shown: value=75 unit=km/h
